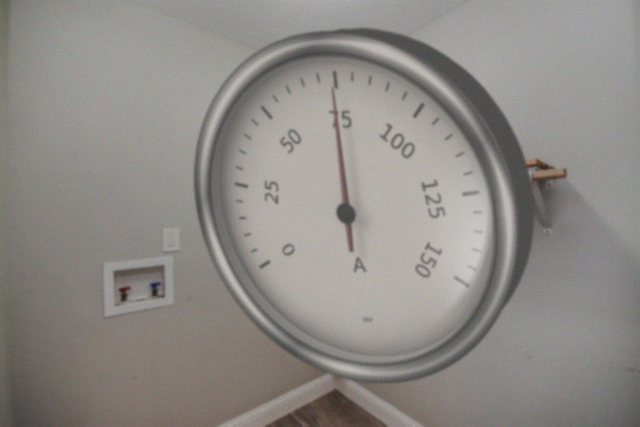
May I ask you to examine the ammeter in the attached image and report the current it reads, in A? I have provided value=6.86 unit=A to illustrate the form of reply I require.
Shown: value=75 unit=A
